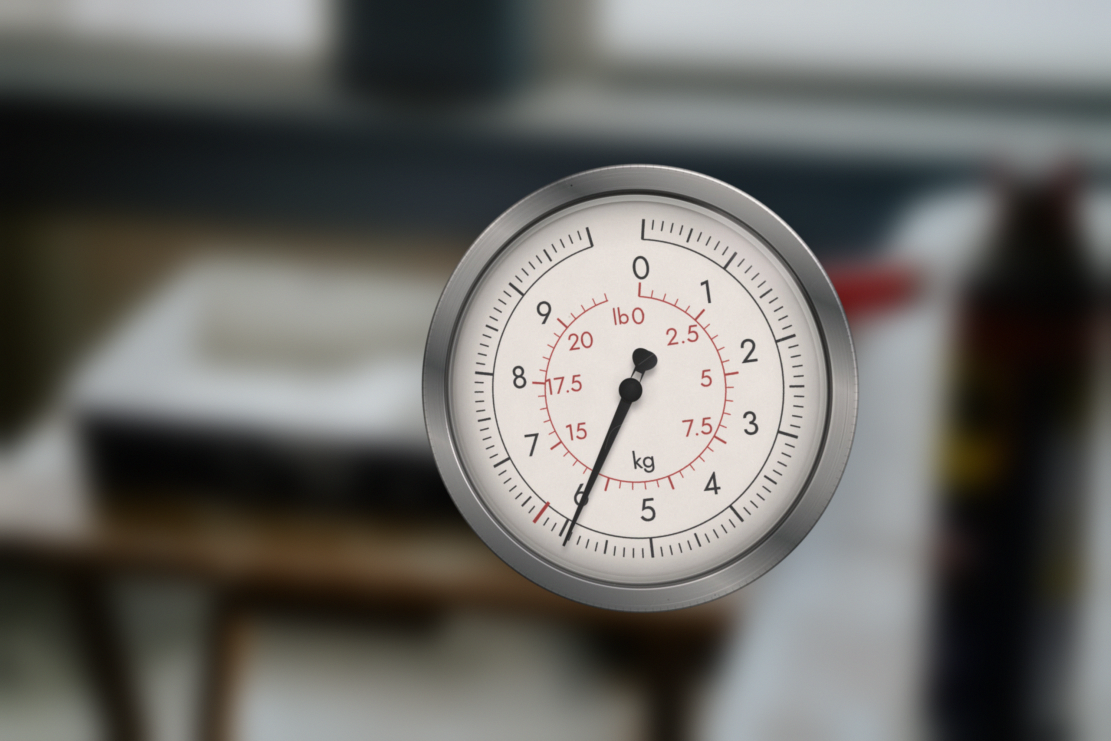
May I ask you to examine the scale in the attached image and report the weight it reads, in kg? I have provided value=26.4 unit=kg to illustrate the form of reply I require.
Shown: value=5.9 unit=kg
